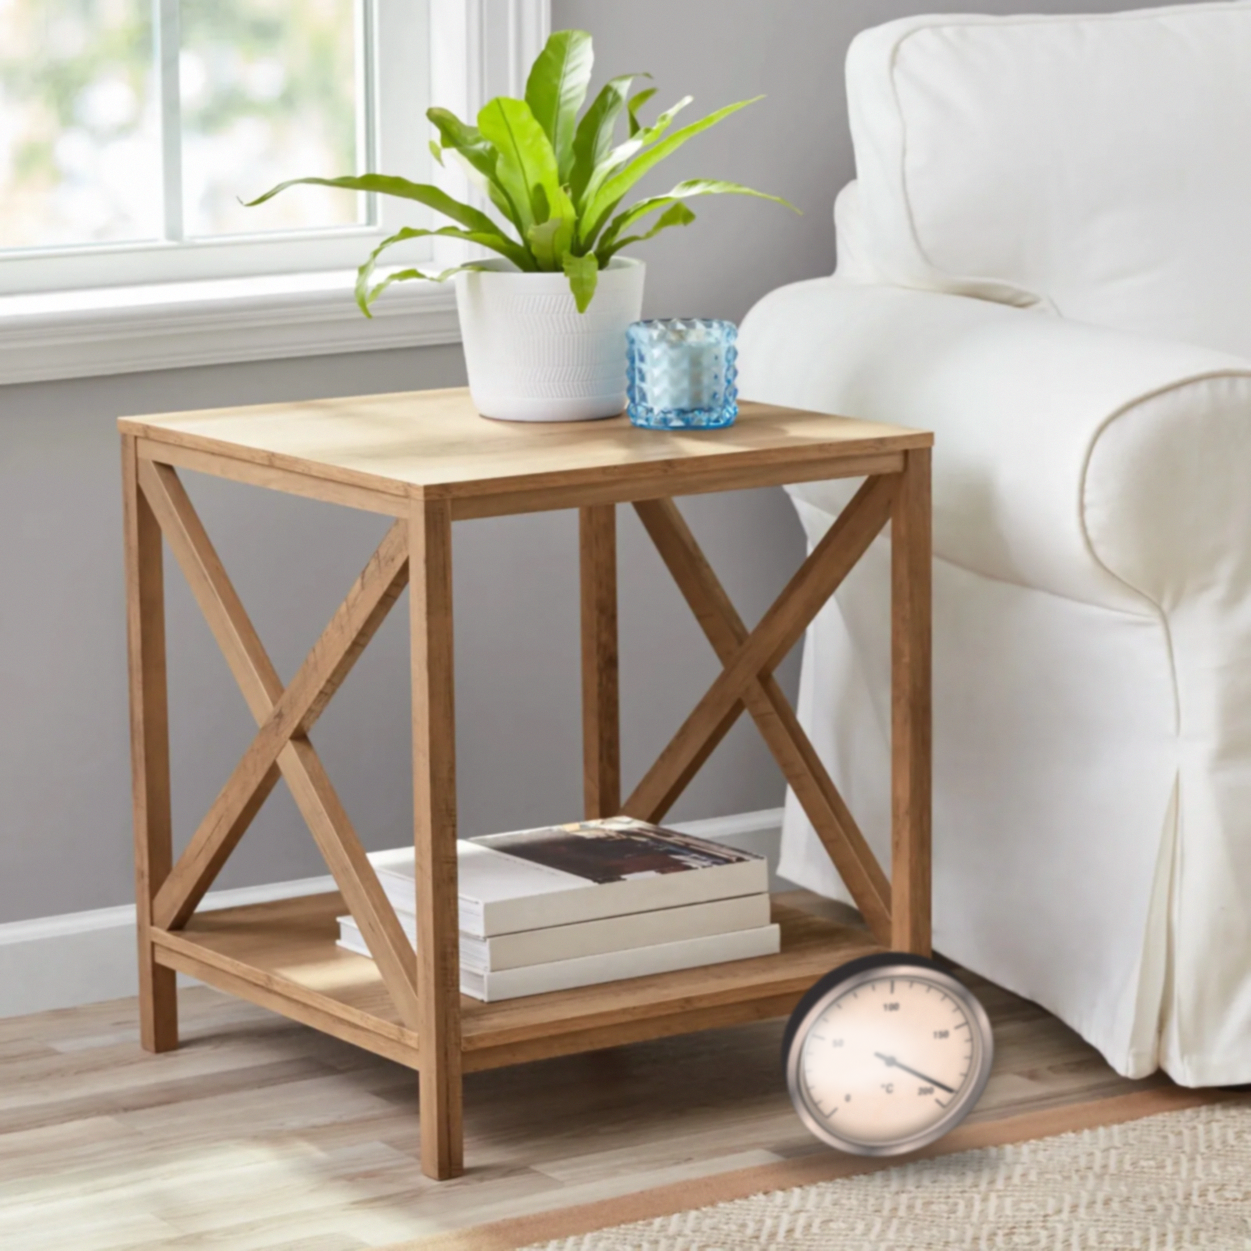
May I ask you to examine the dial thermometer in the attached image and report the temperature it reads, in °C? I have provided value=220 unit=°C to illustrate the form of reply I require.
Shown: value=190 unit=°C
